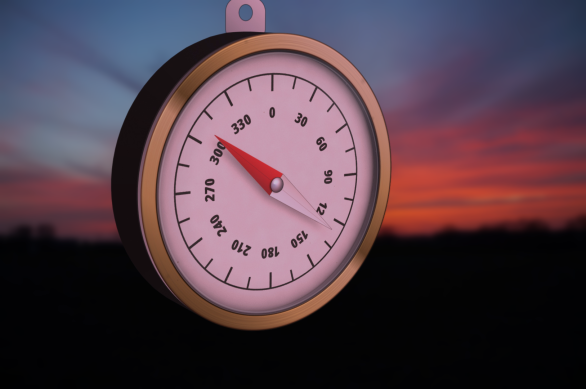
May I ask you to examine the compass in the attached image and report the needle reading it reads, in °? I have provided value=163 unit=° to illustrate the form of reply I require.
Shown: value=307.5 unit=°
